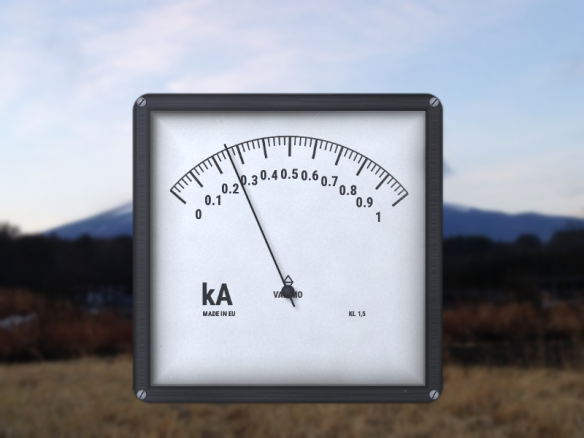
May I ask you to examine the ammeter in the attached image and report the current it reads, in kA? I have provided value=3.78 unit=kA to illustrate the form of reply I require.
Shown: value=0.26 unit=kA
